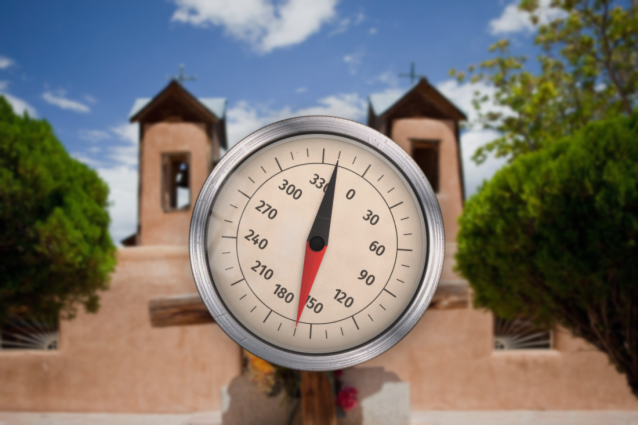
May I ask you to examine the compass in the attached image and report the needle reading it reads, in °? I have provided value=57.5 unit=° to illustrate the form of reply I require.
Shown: value=160 unit=°
